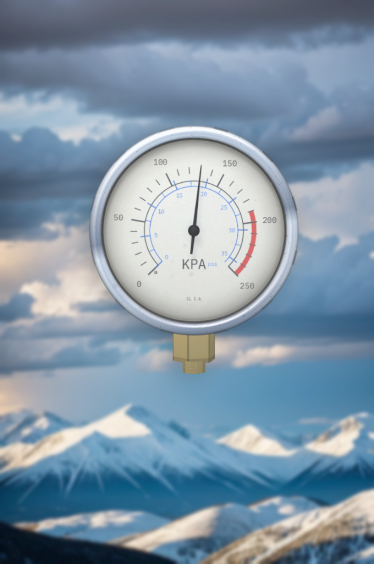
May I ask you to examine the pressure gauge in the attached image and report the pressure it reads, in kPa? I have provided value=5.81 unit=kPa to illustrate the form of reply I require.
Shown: value=130 unit=kPa
